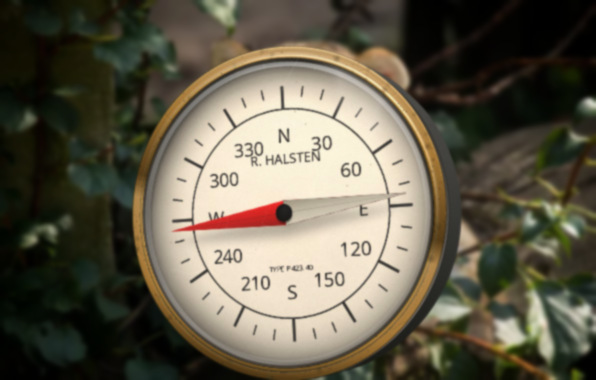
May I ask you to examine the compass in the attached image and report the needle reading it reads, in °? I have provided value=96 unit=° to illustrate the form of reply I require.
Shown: value=265 unit=°
